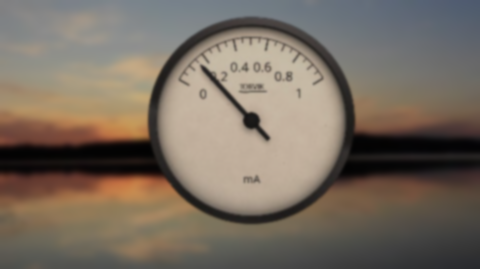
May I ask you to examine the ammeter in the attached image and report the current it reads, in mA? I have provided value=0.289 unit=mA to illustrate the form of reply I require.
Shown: value=0.15 unit=mA
